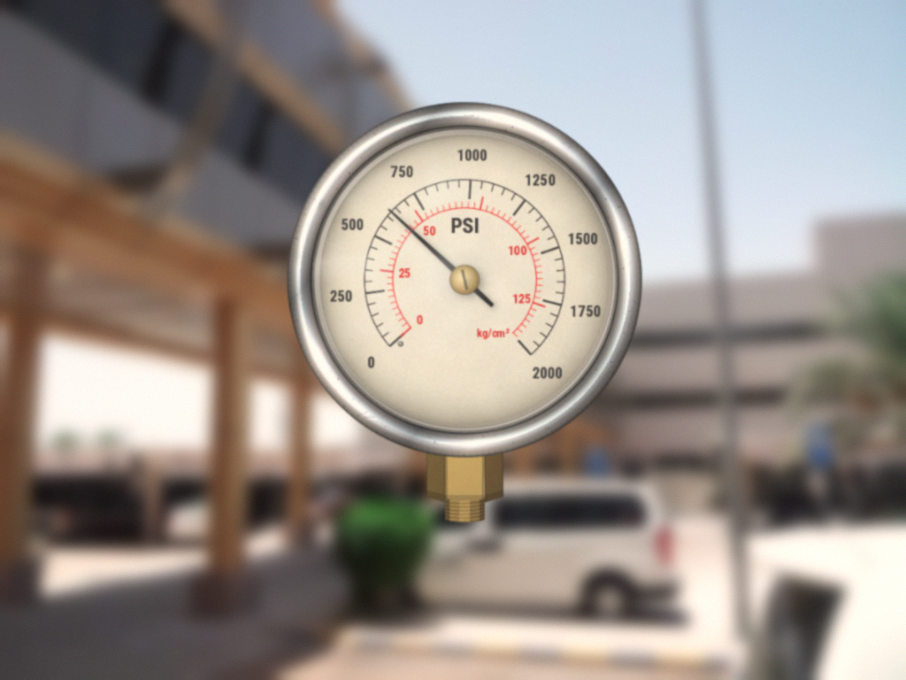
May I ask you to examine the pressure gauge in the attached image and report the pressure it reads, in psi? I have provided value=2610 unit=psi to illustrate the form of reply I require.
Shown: value=625 unit=psi
